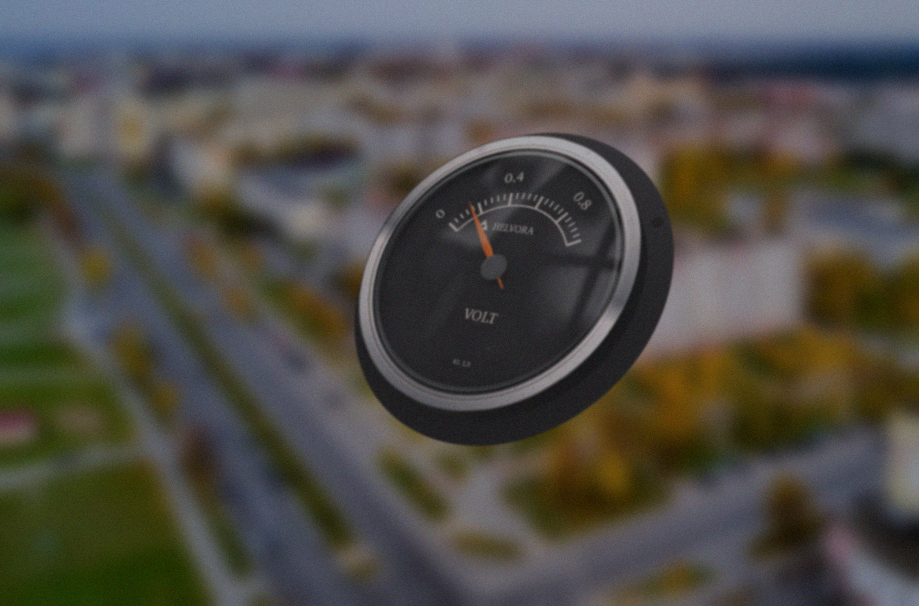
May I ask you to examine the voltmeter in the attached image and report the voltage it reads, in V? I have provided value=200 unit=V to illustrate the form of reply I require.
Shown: value=0.16 unit=V
